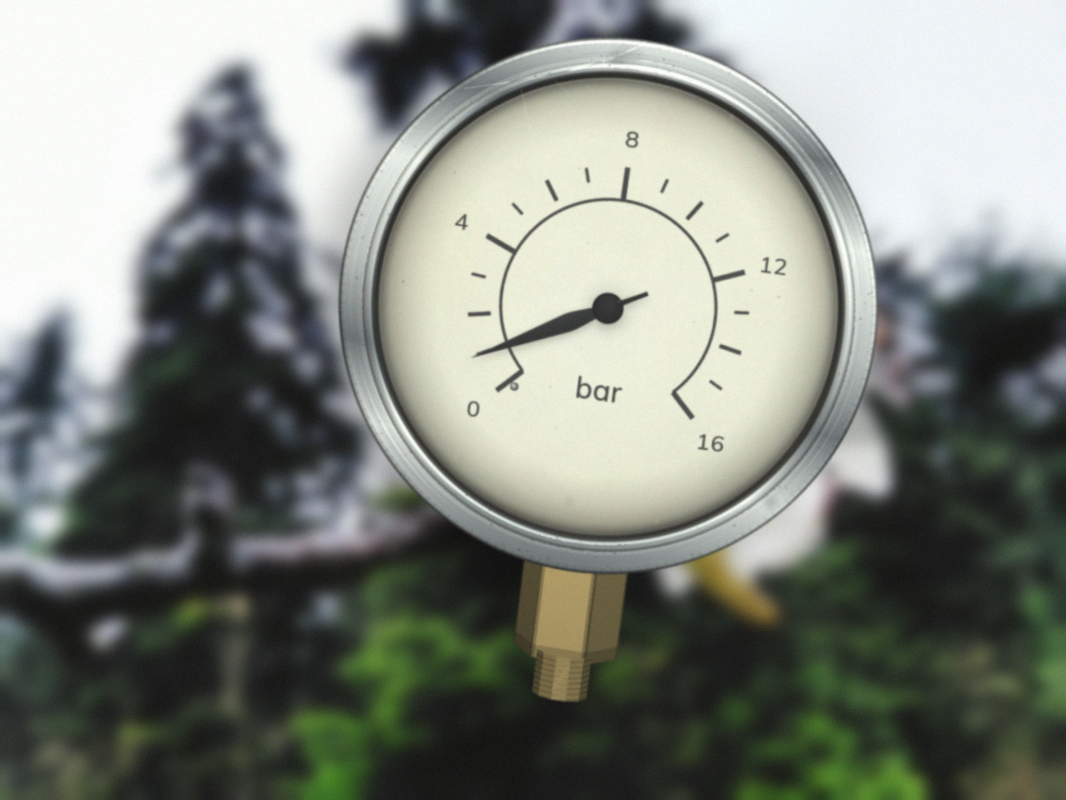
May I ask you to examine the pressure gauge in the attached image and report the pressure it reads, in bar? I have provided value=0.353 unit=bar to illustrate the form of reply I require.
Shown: value=1 unit=bar
